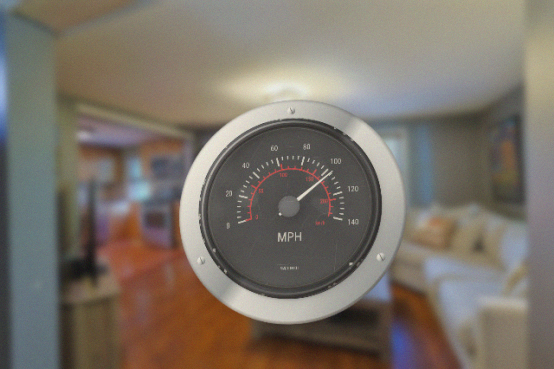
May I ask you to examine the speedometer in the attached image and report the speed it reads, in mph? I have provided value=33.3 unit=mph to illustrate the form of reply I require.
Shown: value=104 unit=mph
